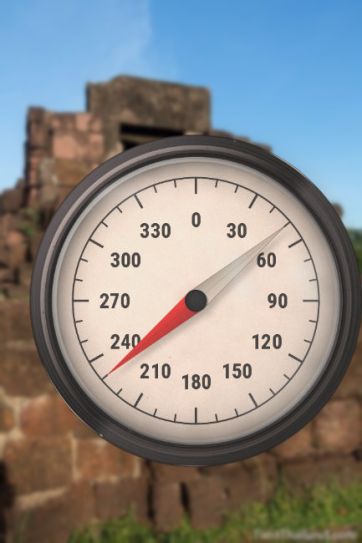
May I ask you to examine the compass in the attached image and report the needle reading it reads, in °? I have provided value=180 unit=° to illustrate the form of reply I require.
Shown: value=230 unit=°
